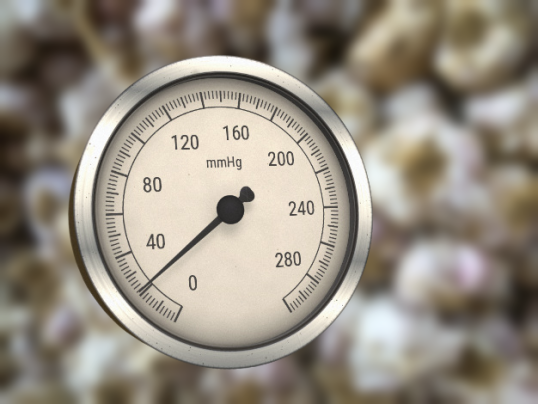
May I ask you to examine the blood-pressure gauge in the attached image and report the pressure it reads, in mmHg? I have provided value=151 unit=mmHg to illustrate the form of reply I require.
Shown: value=22 unit=mmHg
